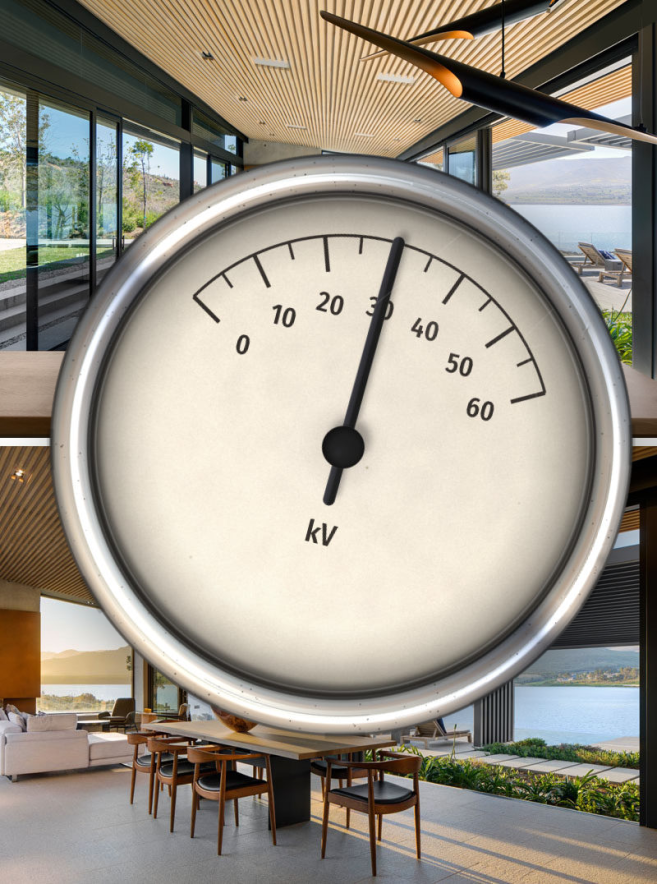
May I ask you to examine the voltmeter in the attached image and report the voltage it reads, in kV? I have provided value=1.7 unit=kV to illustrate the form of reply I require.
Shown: value=30 unit=kV
